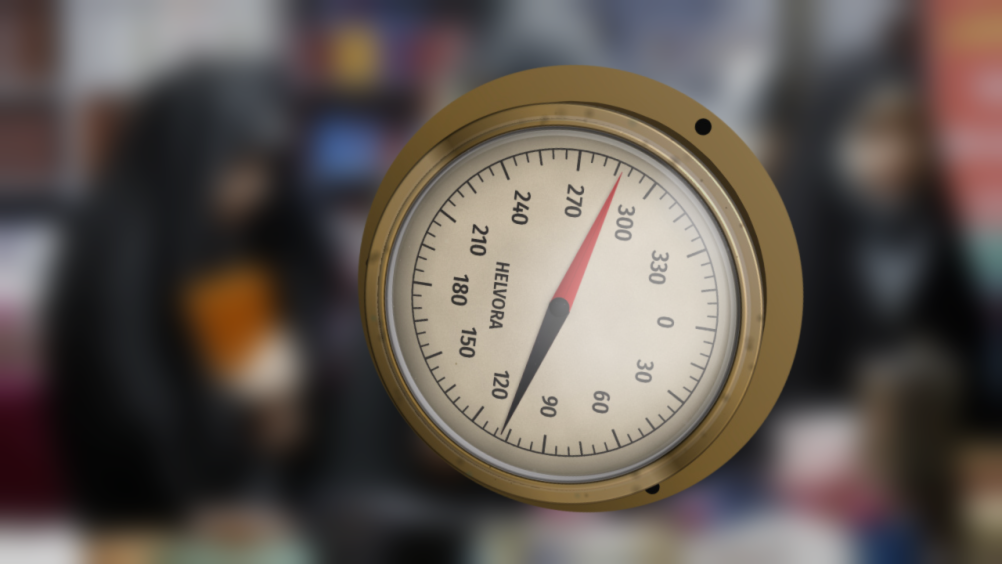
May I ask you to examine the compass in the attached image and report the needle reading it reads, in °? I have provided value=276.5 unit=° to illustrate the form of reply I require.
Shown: value=287.5 unit=°
